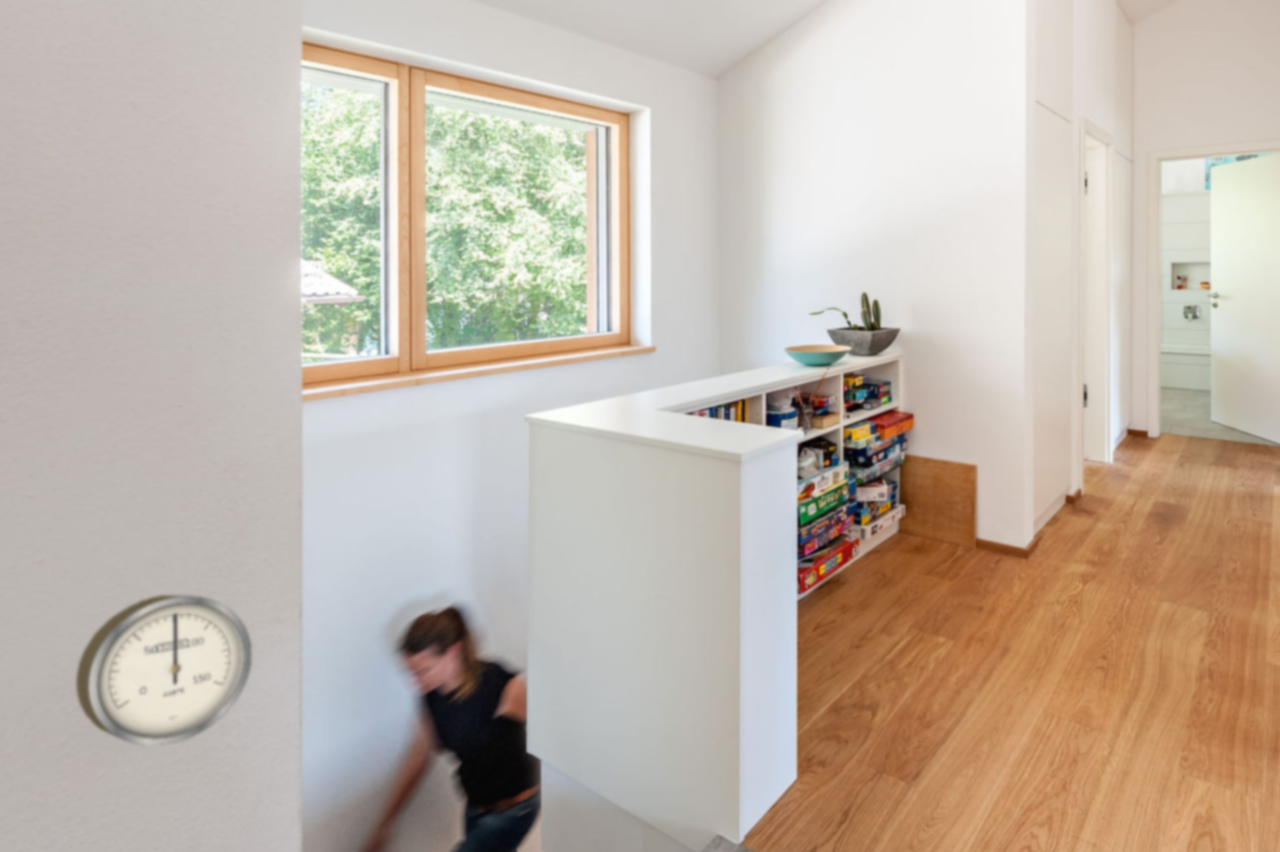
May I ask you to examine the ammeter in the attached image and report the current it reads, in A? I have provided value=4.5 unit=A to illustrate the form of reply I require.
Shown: value=75 unit=A
